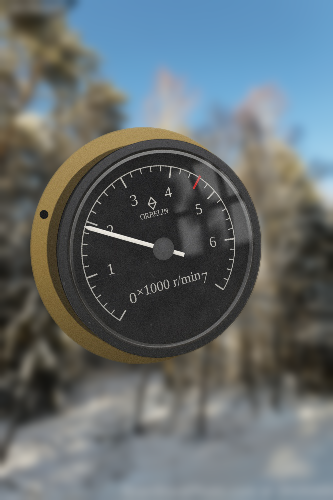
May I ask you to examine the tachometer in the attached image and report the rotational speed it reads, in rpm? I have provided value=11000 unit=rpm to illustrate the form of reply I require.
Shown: value=1900 unit=rpm
